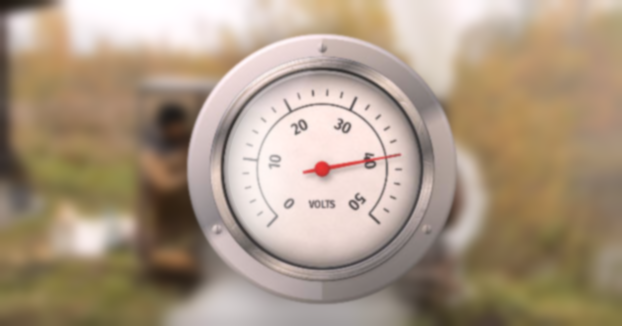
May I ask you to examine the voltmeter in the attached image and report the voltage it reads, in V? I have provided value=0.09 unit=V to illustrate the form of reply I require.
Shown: value=40 unit=V
